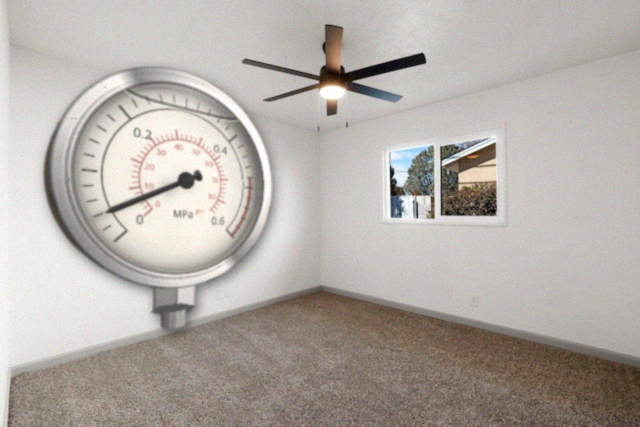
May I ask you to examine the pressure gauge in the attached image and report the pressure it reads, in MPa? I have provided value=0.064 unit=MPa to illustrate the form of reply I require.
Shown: value=0.04 unit=MPa
